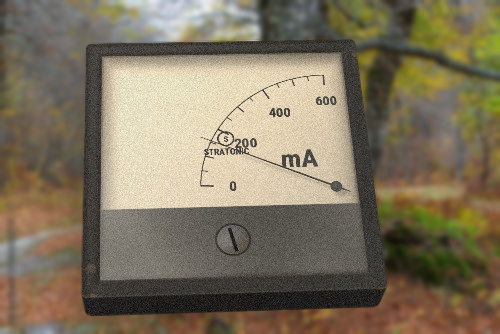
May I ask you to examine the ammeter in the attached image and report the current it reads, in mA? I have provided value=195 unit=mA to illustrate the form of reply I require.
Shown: value=150 unit=mA
